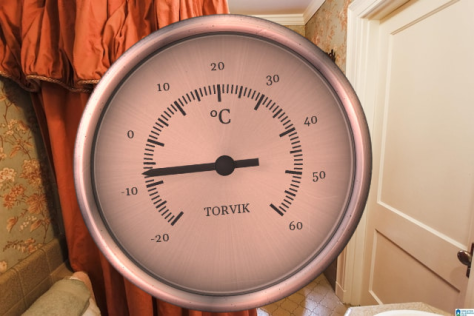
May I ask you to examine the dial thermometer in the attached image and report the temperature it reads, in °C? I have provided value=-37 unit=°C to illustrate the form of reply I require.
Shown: value=-7 unit=°C
